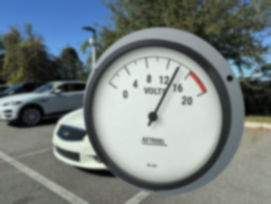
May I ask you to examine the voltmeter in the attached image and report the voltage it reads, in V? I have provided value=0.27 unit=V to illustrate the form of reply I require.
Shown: value=14 unit=V
